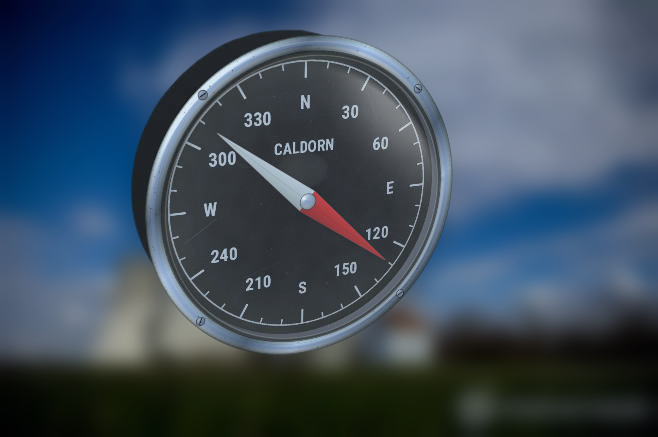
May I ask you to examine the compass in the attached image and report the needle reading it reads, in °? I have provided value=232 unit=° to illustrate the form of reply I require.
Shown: value=130 unit=°
